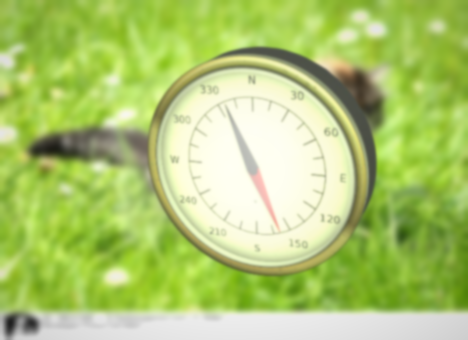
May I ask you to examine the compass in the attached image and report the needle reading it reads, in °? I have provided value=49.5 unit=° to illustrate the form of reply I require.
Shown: value=157.5 unit=°
